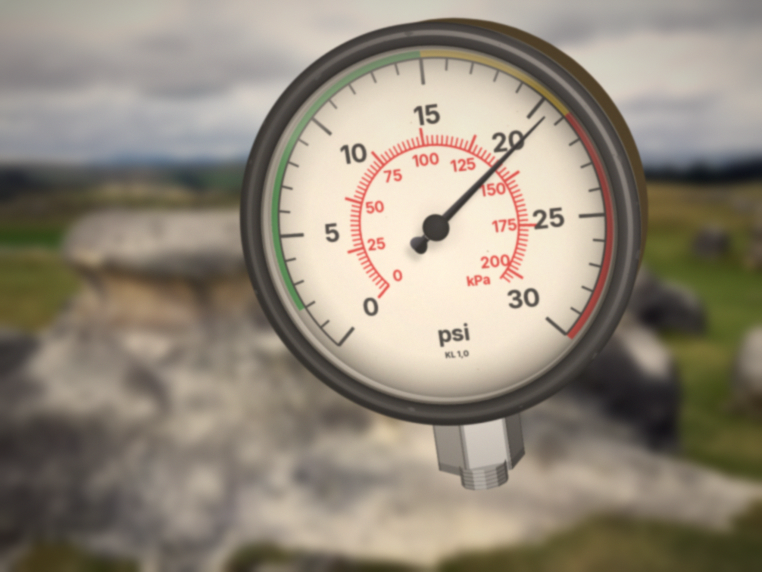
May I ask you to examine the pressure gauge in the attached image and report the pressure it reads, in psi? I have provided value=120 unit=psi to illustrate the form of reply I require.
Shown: value=20.5 unit=psi
